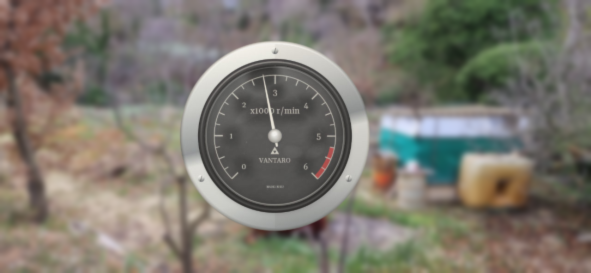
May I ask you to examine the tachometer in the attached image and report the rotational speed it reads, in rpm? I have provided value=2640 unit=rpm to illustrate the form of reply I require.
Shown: value=2750 unit=rpm
